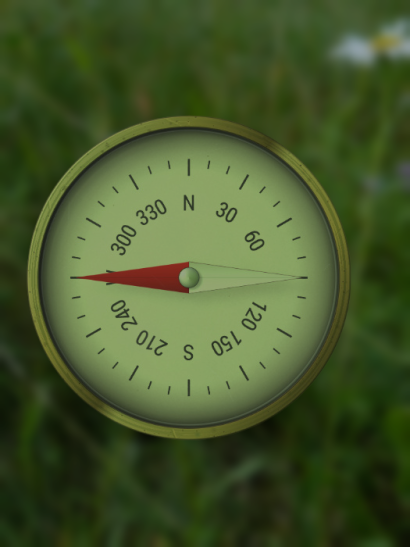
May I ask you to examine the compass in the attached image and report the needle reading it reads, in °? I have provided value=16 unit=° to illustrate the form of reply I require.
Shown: value=270 unit=°
